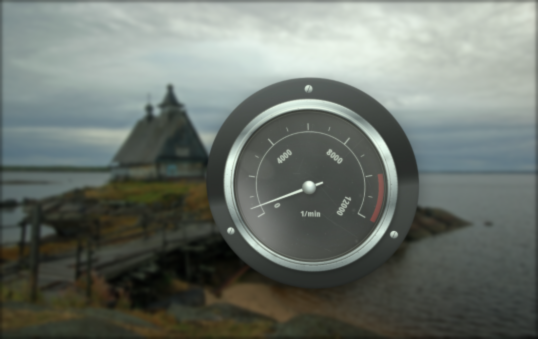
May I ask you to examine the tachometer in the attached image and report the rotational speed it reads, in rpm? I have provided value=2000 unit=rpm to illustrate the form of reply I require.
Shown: value=500 unit=rpm
